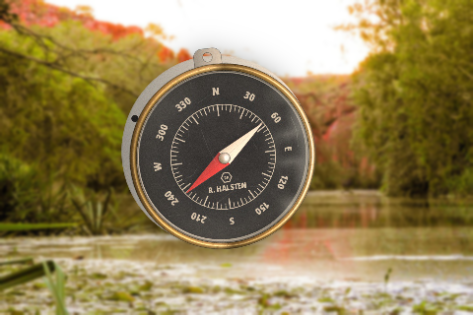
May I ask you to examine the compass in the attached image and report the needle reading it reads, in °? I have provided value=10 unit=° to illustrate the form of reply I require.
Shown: value=235 unit=°
